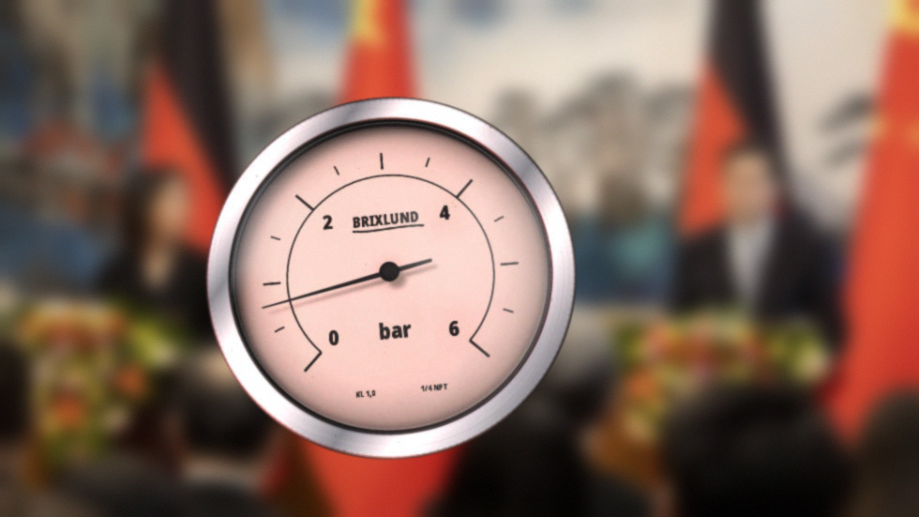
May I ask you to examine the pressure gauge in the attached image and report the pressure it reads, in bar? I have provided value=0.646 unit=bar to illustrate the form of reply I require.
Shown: value=0.75 unit=bar
